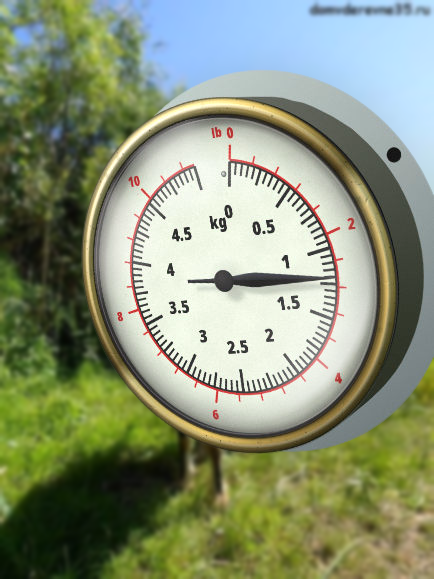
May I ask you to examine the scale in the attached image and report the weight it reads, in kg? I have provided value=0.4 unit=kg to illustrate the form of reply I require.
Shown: value=1.2 unit=kg
